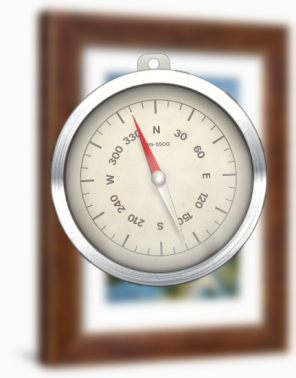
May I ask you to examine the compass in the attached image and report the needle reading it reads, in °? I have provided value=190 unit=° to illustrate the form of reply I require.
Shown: value=340 unit=°
